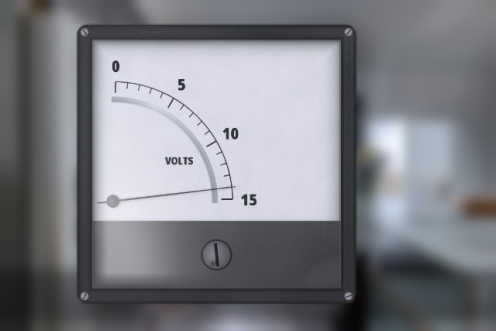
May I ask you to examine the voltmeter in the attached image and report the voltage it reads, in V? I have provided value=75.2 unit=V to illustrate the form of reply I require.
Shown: value=14 unit=V
